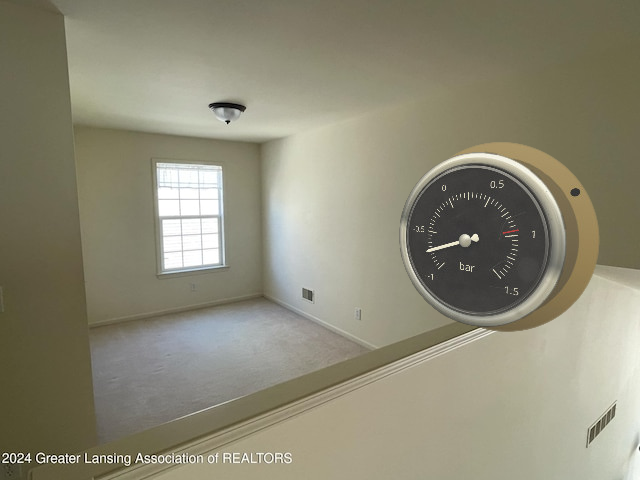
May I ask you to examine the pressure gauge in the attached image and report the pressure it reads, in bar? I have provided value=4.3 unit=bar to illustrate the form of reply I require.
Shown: value=-0.75 unit=bar
